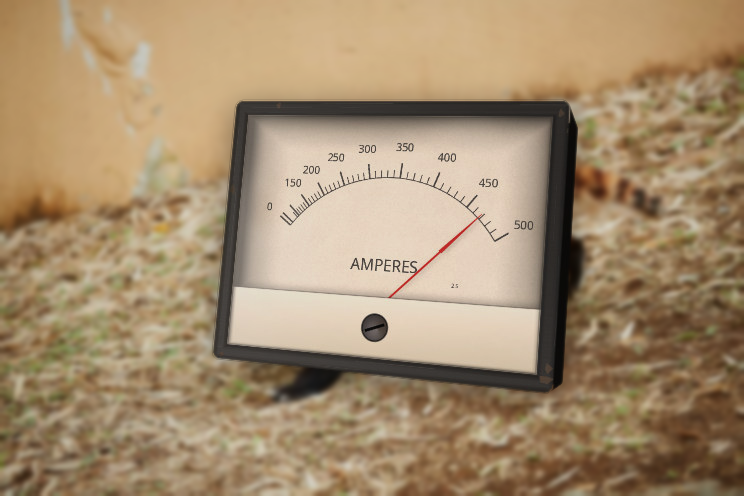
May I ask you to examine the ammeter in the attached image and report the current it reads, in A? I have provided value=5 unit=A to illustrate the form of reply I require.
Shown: value=470 unit=A
